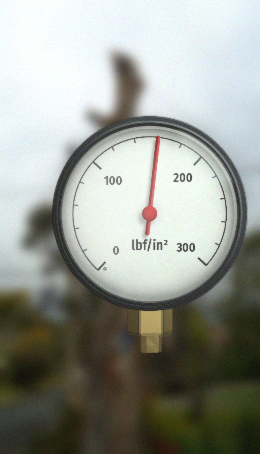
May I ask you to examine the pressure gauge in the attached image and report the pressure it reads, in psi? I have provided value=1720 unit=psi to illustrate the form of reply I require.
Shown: value=160 unit=psi
